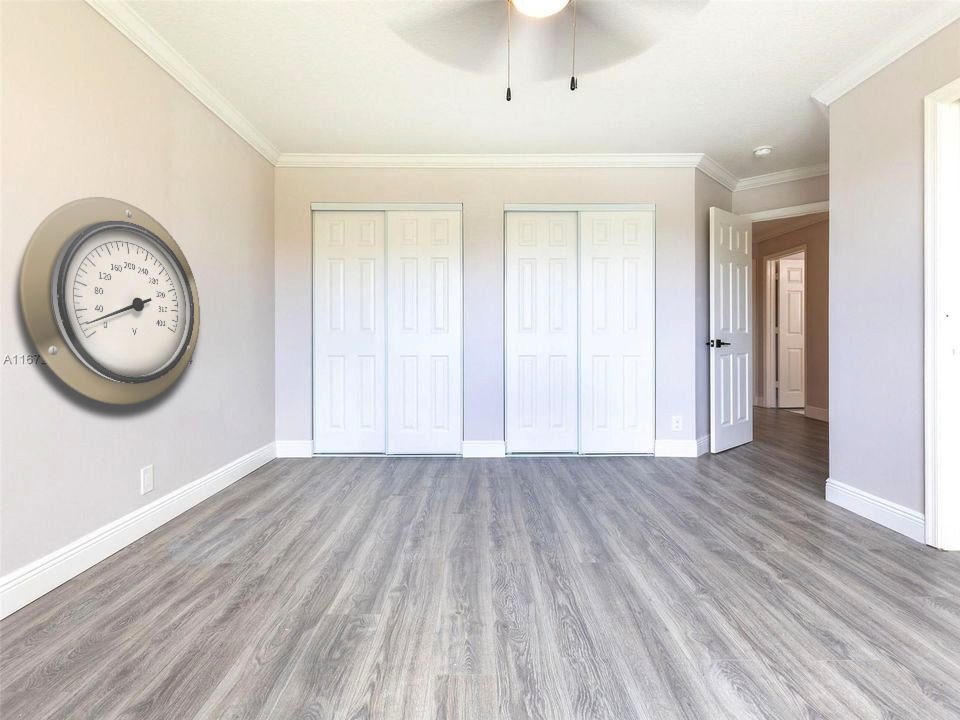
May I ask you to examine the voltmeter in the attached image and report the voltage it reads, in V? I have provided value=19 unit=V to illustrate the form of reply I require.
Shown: value=20 unit=V
